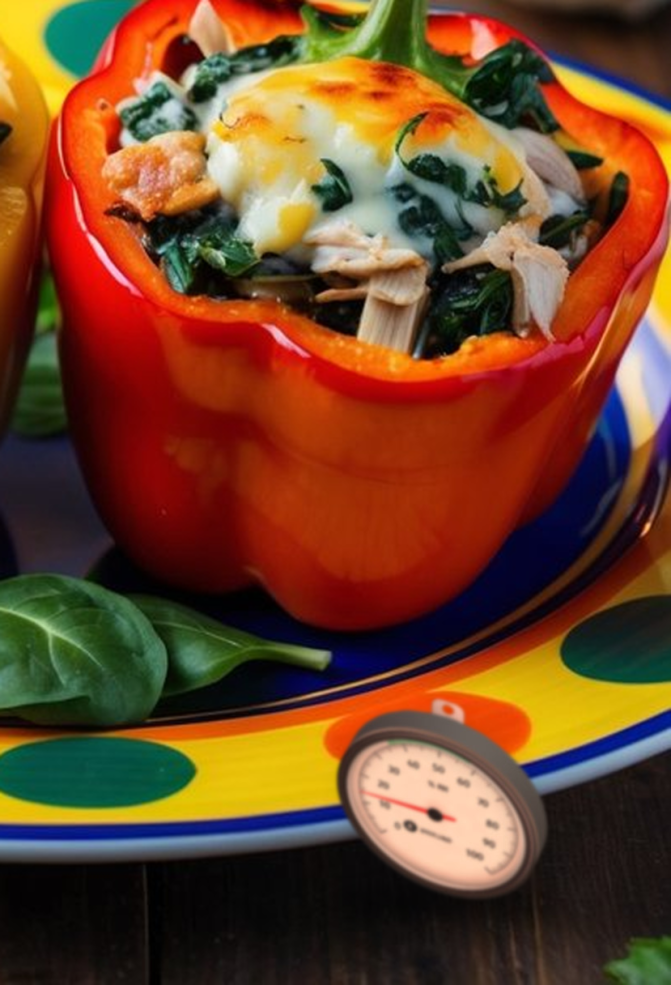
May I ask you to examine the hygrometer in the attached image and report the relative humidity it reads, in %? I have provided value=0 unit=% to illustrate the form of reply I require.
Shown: value=15 unit=%
